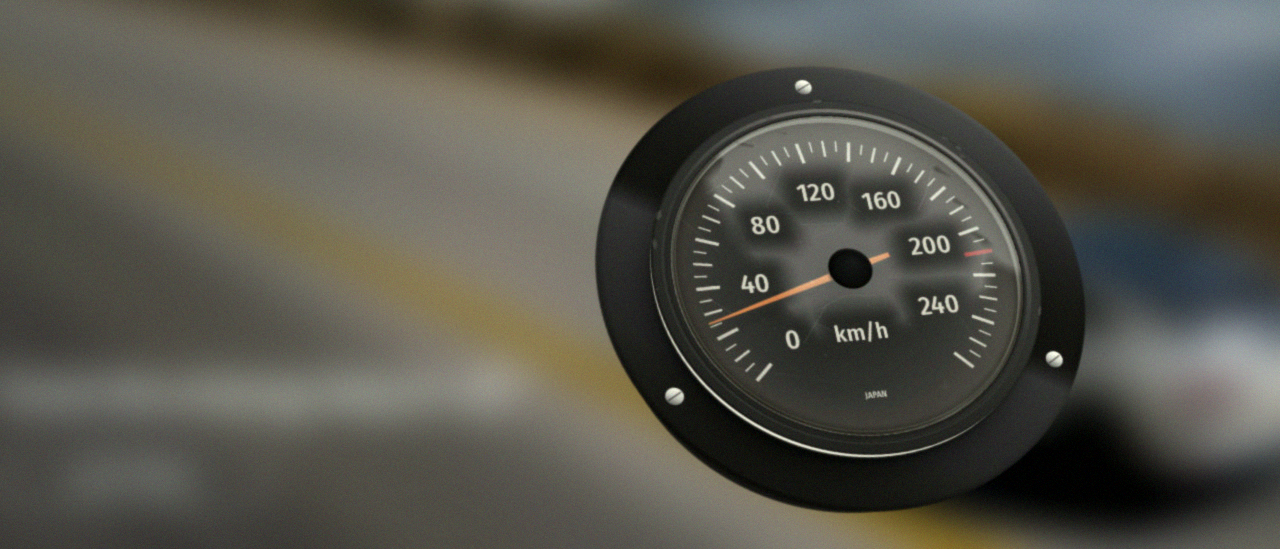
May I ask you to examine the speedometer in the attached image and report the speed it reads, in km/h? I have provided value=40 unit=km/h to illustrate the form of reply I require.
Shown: value=25 unit=km/h
